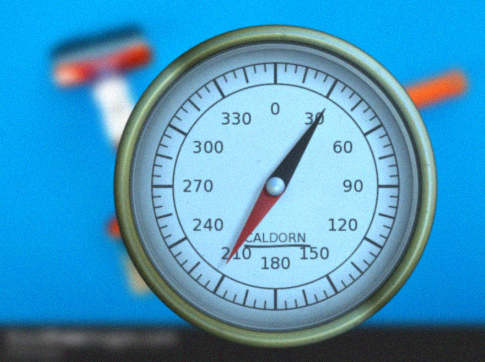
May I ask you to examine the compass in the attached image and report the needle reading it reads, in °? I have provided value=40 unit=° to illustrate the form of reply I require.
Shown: value=212.5 unit=°
